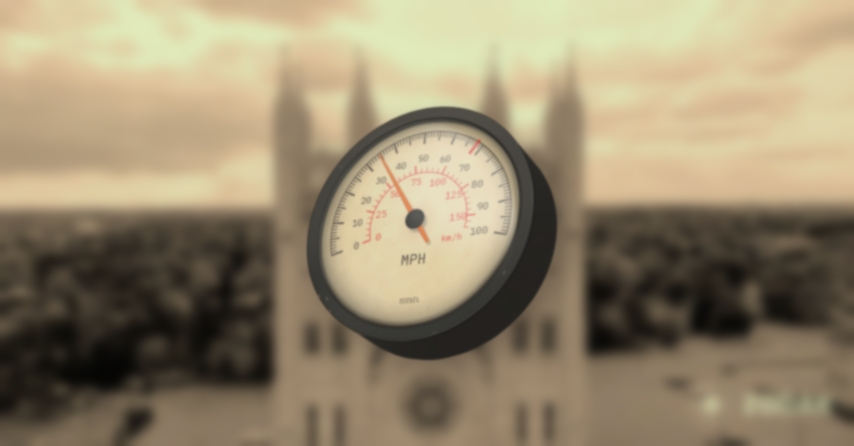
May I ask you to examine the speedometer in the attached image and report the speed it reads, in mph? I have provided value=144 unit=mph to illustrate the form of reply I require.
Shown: value=35 unit=mph
